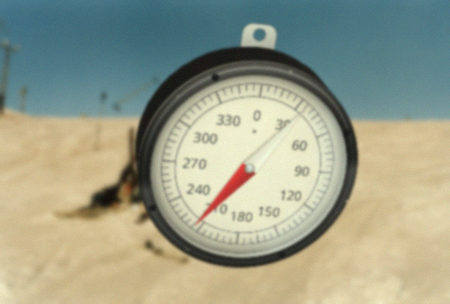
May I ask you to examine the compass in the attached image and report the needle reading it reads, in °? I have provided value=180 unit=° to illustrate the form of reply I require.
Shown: value=215 unit=°
